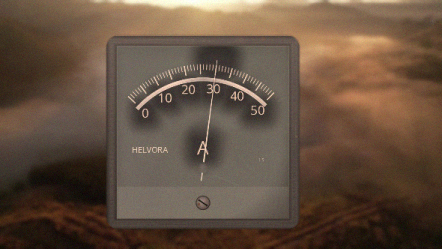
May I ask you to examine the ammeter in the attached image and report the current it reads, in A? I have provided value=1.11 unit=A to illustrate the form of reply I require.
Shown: value=30 unit=A
